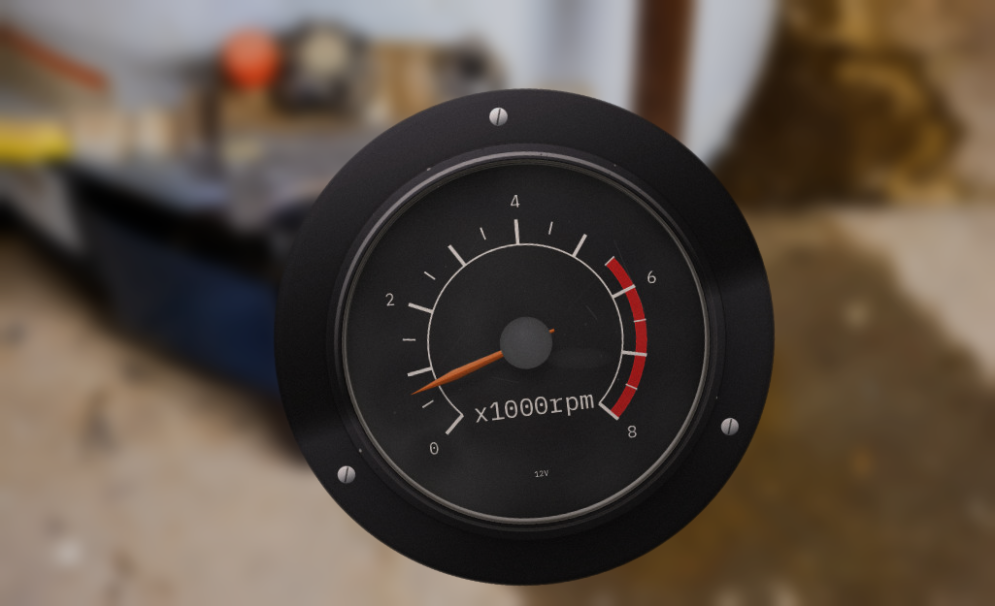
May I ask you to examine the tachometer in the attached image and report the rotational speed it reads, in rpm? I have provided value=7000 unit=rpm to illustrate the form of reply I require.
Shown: value=750 unit=rpm
